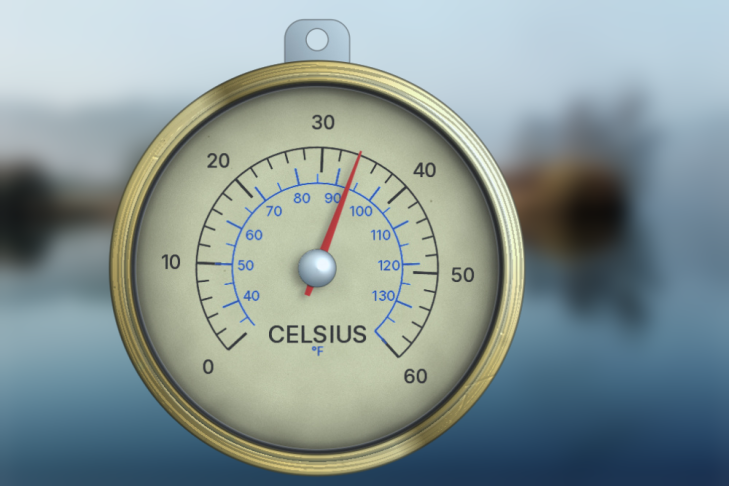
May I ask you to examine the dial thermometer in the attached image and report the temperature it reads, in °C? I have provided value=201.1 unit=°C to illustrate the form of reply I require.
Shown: value=34 unit=°C
